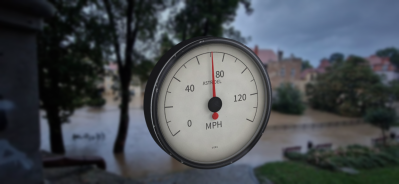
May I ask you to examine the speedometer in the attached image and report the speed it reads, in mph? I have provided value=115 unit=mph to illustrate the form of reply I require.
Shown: value=70 unit=mph
